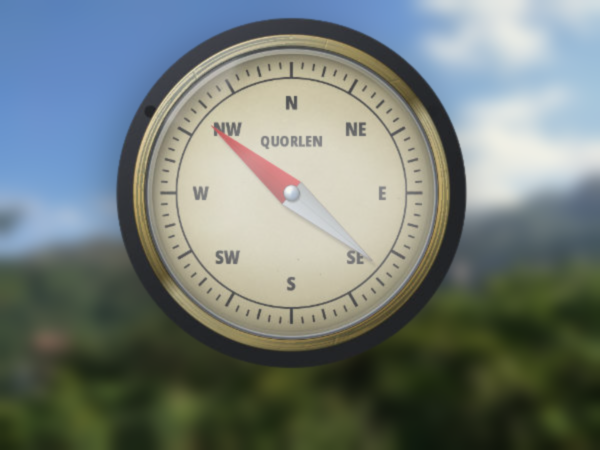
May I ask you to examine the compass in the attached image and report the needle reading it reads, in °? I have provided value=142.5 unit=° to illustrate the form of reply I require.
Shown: value=310 unit=°
